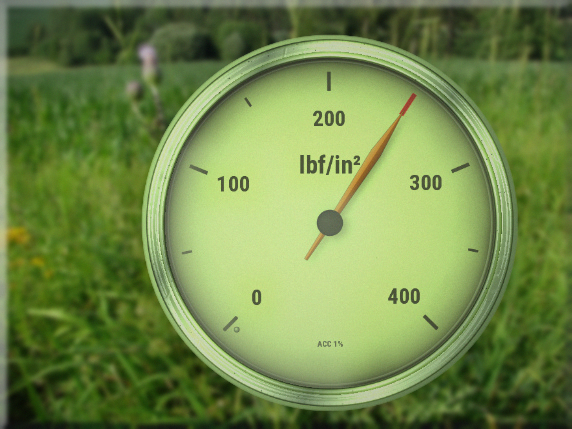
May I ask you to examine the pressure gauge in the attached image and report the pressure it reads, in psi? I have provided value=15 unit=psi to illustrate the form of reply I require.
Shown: value=250 unit=psi
